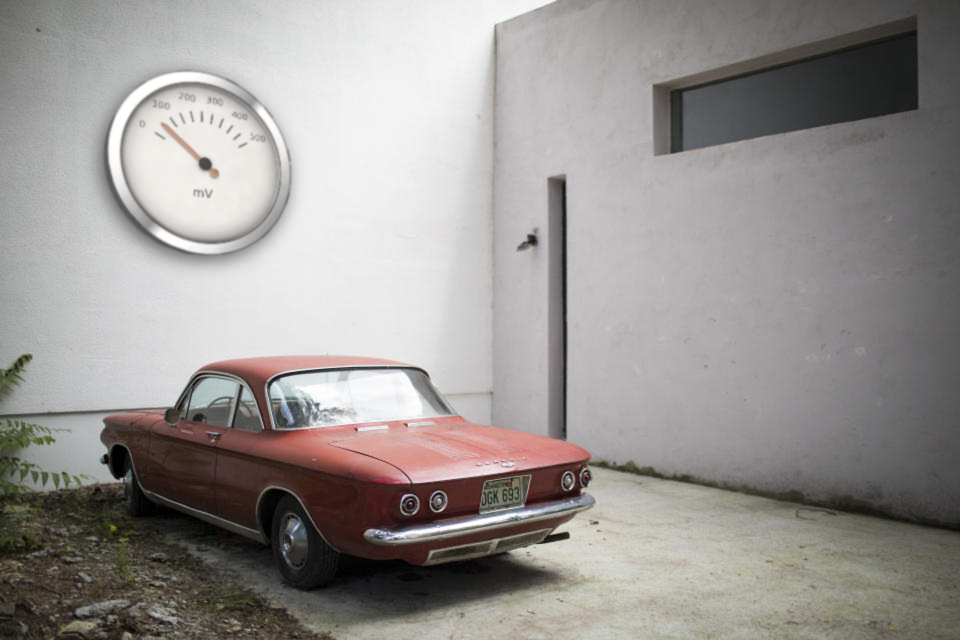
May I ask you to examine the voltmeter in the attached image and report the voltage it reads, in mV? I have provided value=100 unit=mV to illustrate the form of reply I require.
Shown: value=50 unit=mV
